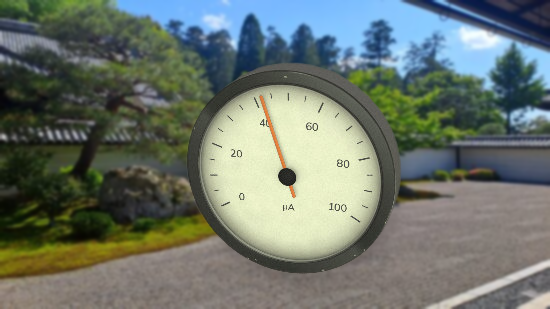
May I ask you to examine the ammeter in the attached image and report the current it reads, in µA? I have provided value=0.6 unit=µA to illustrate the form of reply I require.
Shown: value=42.5 unit=µA
